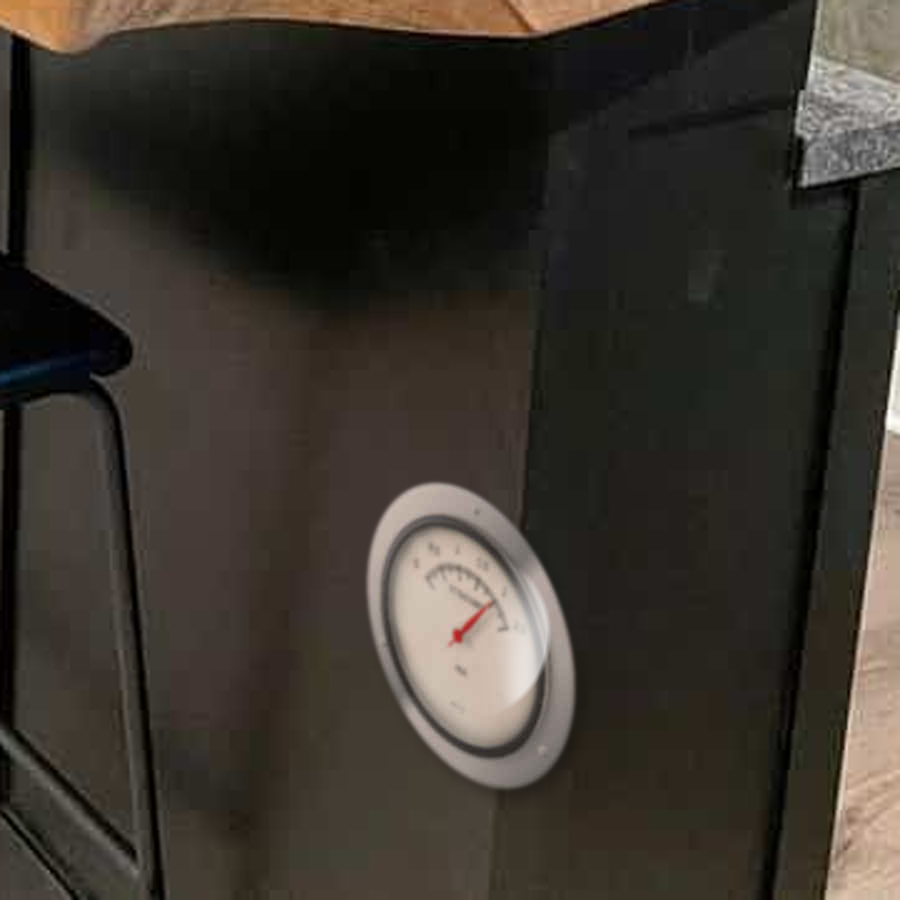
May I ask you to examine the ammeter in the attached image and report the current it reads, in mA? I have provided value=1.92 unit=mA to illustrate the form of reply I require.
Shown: value=2 unit=mA
